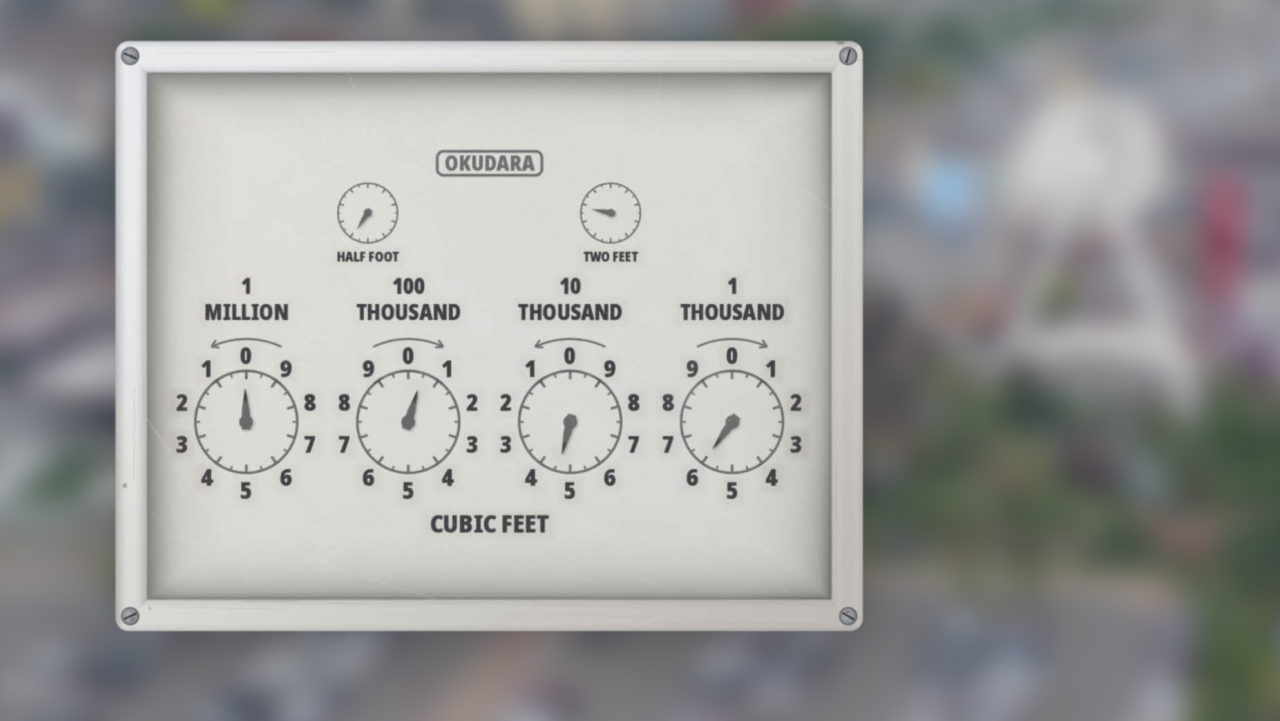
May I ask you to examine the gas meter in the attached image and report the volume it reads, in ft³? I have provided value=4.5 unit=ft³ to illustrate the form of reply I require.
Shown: value=4600 unit=ft³
